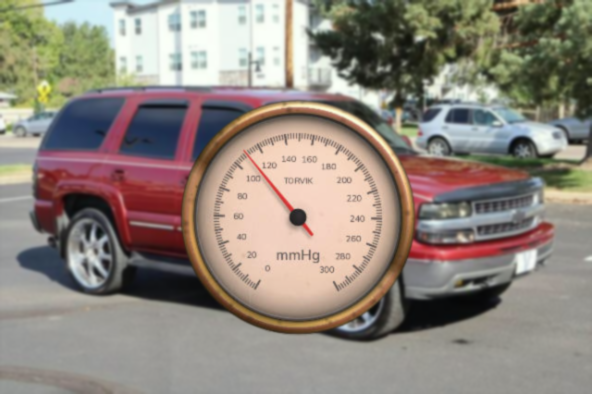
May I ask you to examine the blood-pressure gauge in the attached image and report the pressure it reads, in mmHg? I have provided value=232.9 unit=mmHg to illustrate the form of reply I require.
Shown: value=110 unit=mmHg
